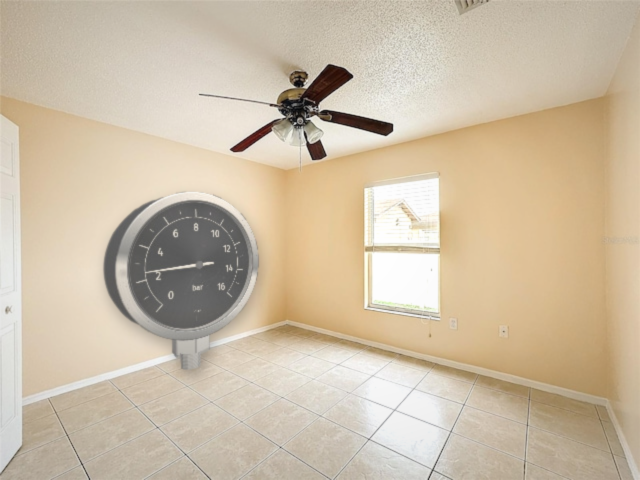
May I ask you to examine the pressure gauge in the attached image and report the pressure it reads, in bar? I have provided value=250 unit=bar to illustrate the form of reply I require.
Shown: value=2.5 unit=bar
